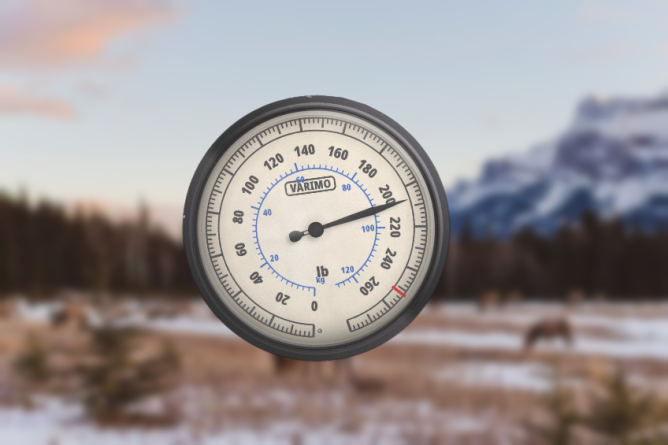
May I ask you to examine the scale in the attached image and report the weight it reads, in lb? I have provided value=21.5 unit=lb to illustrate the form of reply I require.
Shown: value=206 unit=lb
